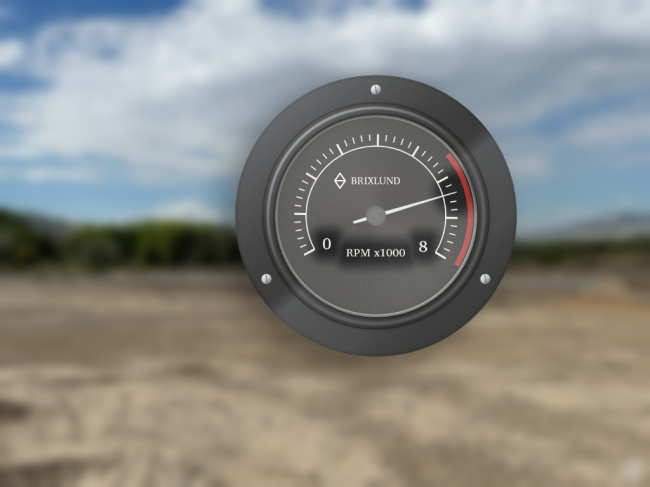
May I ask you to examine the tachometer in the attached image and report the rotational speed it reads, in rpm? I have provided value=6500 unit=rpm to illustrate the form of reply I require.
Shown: value=6400 unit=rpm
